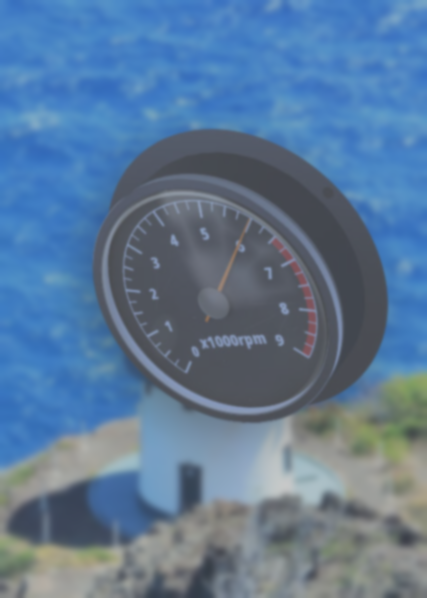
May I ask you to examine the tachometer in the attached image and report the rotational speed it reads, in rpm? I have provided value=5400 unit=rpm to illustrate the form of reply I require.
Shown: value=6000 unit=rpm
